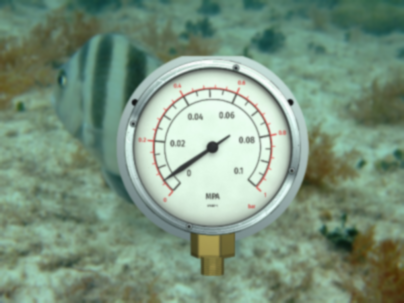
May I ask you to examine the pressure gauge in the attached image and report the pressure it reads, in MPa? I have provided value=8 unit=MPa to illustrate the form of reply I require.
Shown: value=0.005 unit=MPa
